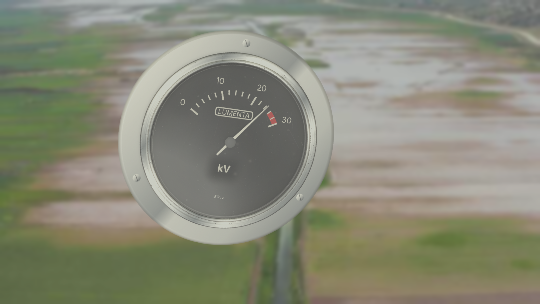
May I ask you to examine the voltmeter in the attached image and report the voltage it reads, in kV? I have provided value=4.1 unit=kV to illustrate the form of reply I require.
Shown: value=24 unit=kV
